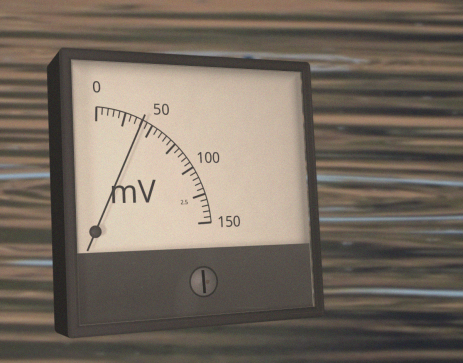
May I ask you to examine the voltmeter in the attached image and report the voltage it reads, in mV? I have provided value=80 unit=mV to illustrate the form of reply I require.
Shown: value=40 unit=mV
